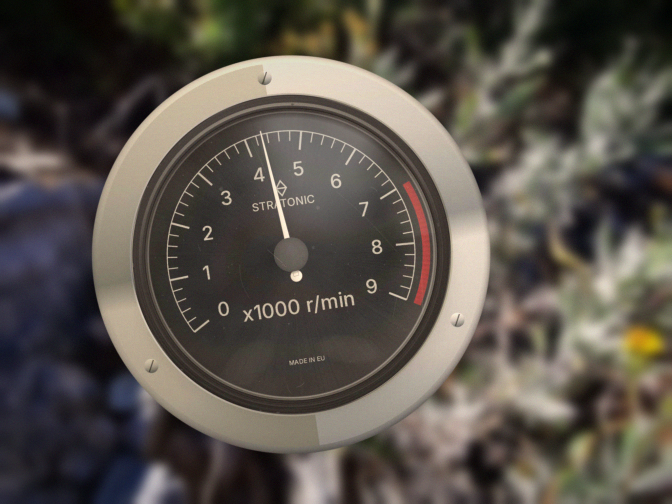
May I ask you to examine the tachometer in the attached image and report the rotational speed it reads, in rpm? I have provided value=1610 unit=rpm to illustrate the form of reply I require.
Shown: value=4300 unit=rpm
